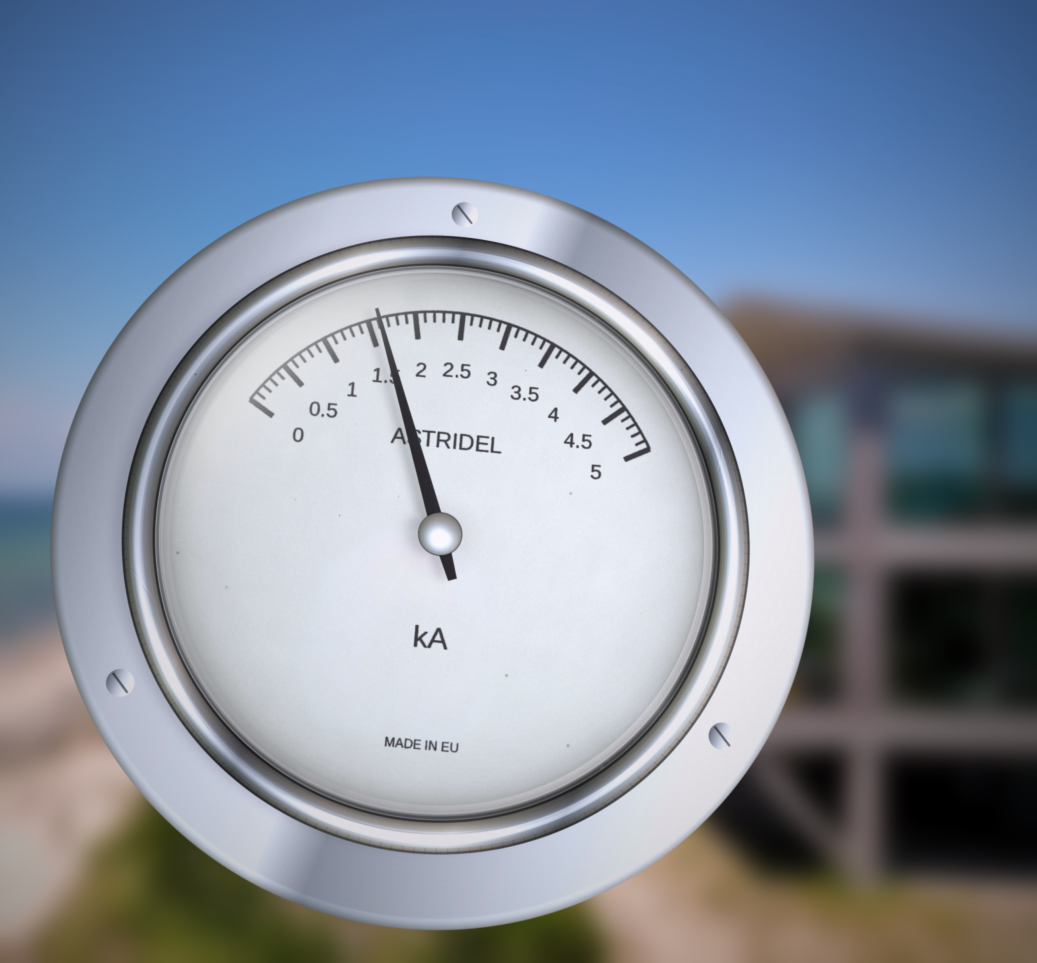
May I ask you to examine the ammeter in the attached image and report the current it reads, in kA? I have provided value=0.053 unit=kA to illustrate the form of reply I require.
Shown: value=1.6 unit=kA
